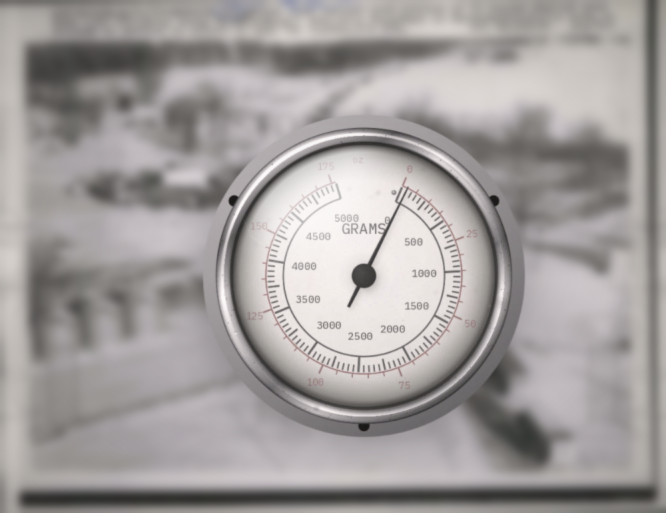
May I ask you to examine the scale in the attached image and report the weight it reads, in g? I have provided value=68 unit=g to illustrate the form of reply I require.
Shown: value=50 unit=g
